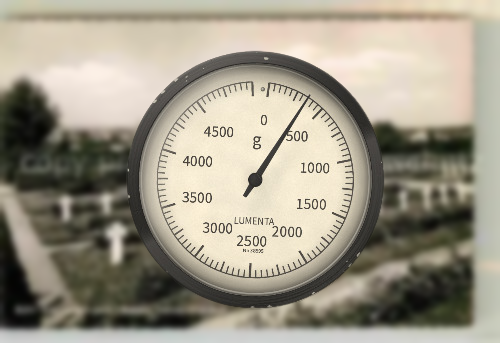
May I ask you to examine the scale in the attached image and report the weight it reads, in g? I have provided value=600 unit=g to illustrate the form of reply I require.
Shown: value=350 unit=g
